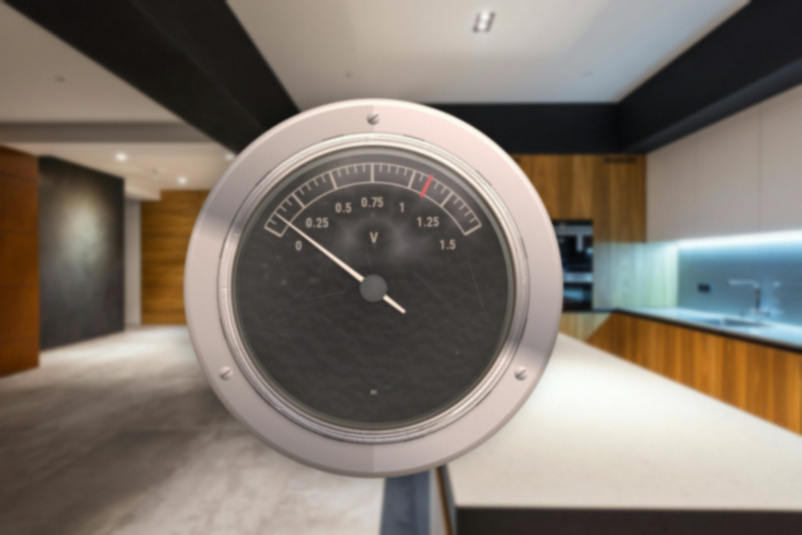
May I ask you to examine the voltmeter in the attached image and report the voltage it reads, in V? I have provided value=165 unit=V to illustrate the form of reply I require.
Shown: value=0.1 unit=V
